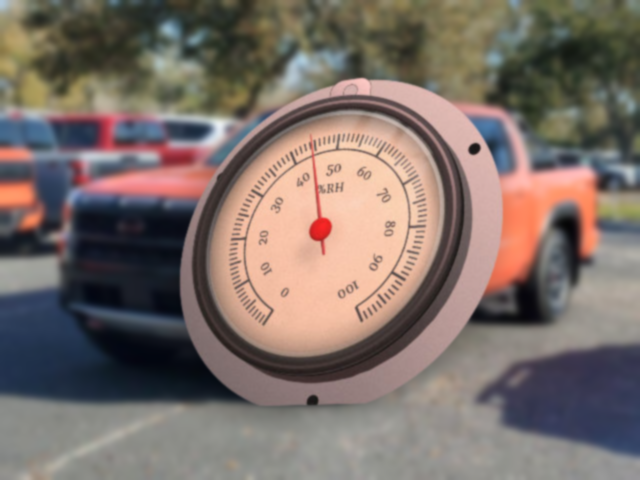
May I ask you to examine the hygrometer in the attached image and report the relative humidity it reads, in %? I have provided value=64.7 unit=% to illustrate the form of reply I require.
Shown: value=45 unit=%
